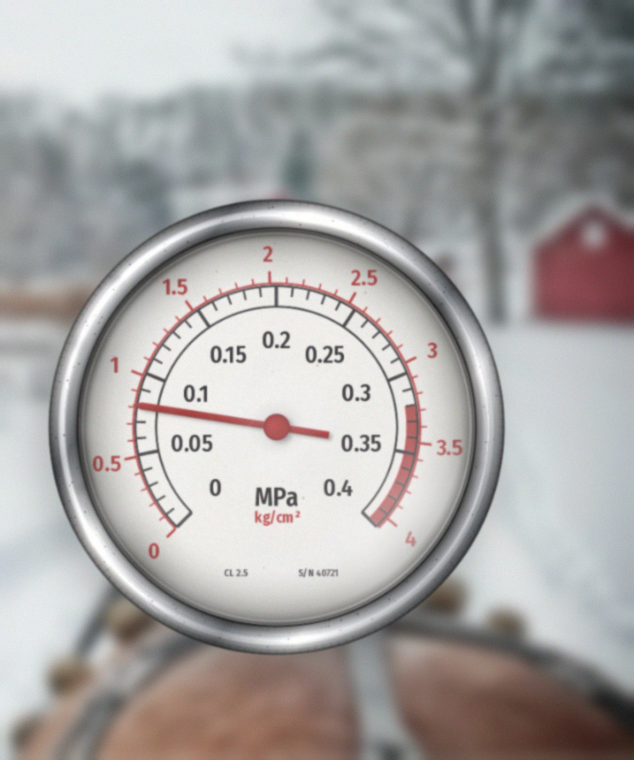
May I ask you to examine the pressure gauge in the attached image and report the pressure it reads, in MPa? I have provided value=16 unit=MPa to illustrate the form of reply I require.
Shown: value=0.08 unit=MPa
